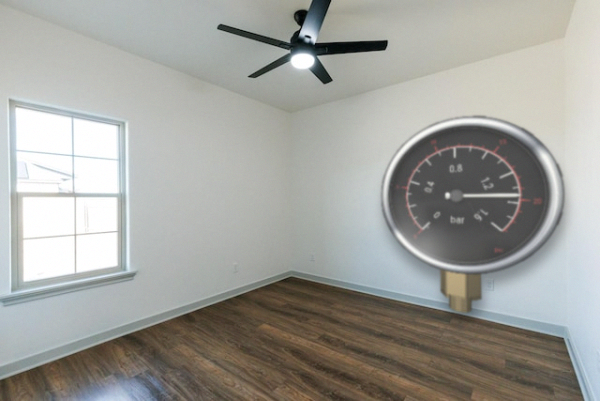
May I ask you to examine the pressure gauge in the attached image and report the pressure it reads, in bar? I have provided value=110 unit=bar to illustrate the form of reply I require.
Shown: value=1.35 unit=bar
